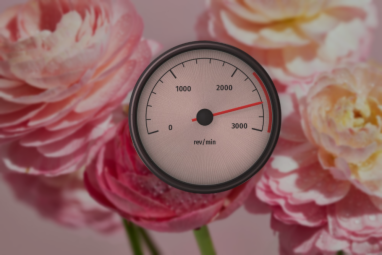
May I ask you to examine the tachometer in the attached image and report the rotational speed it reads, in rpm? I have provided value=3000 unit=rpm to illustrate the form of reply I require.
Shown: value=2600 unit=rpm
